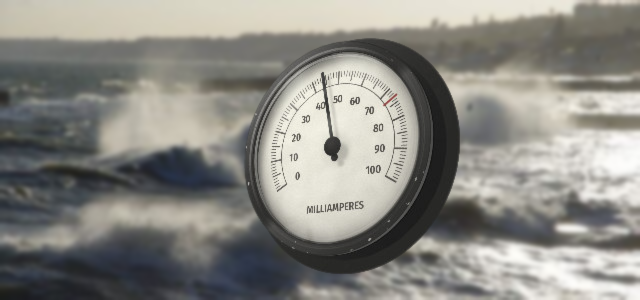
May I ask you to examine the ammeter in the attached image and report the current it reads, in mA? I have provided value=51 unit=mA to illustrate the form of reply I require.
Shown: value=45 unit=mA
